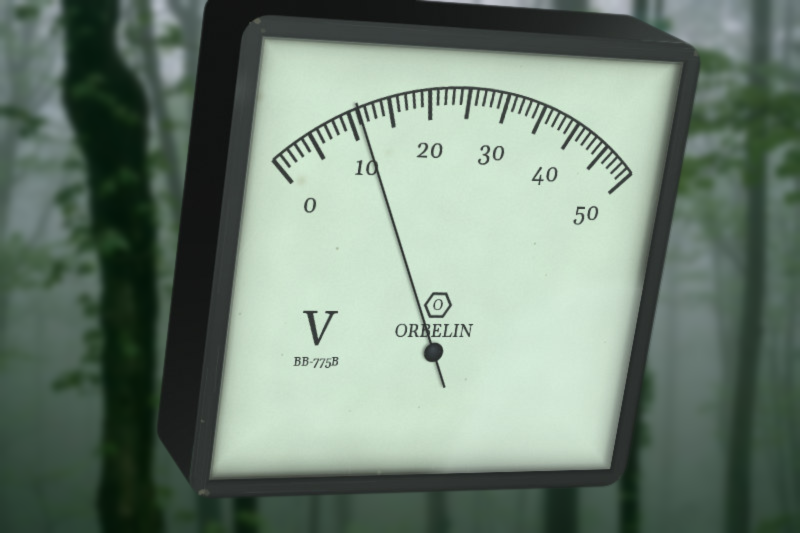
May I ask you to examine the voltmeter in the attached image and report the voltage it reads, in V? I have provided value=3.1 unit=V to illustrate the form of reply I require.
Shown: value=11 unit=V
